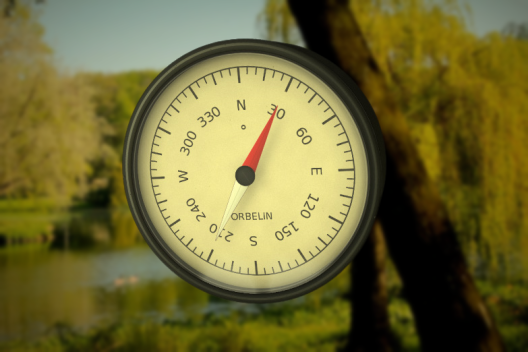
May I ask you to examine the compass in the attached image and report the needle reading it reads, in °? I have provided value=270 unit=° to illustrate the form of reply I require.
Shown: value=30 unit=°
